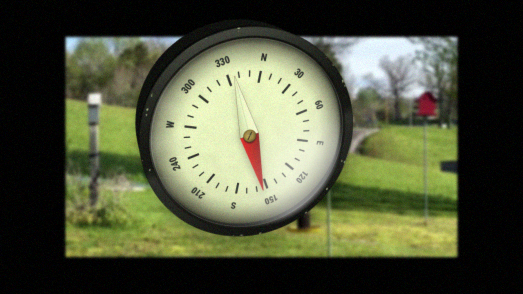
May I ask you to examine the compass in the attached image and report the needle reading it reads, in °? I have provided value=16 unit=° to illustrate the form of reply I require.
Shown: value=155 unit=°
